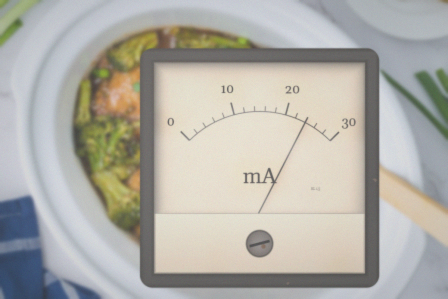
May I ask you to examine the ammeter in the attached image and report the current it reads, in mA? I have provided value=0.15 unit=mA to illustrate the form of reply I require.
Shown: value=24 unit=mA
